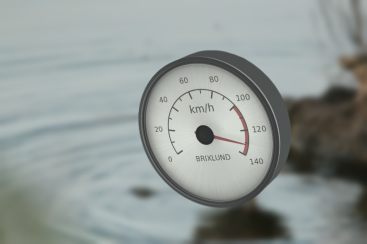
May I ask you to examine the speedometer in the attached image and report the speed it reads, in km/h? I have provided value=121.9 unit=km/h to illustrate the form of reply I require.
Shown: value=130 unit=km/h
